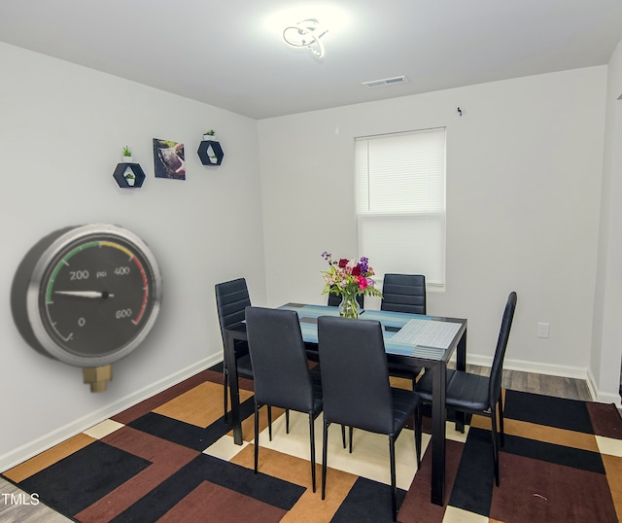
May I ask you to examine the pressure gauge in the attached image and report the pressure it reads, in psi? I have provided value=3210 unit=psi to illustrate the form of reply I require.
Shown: value=125 unit=psi
